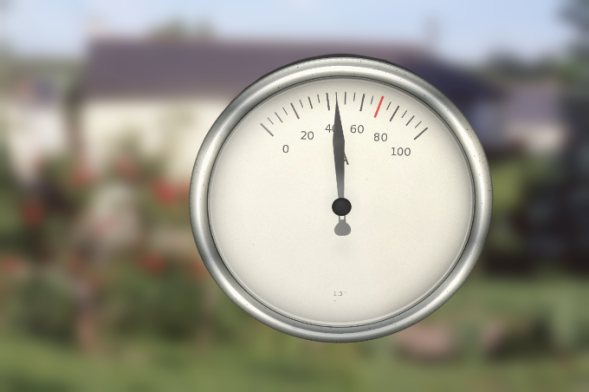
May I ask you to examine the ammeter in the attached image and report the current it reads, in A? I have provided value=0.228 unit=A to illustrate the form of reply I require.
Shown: value=45 unit=A
